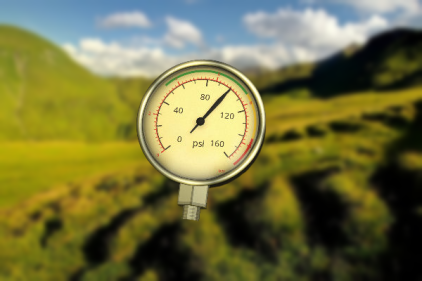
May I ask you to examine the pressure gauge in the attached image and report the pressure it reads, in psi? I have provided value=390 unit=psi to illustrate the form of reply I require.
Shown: value=100 unit=psi
